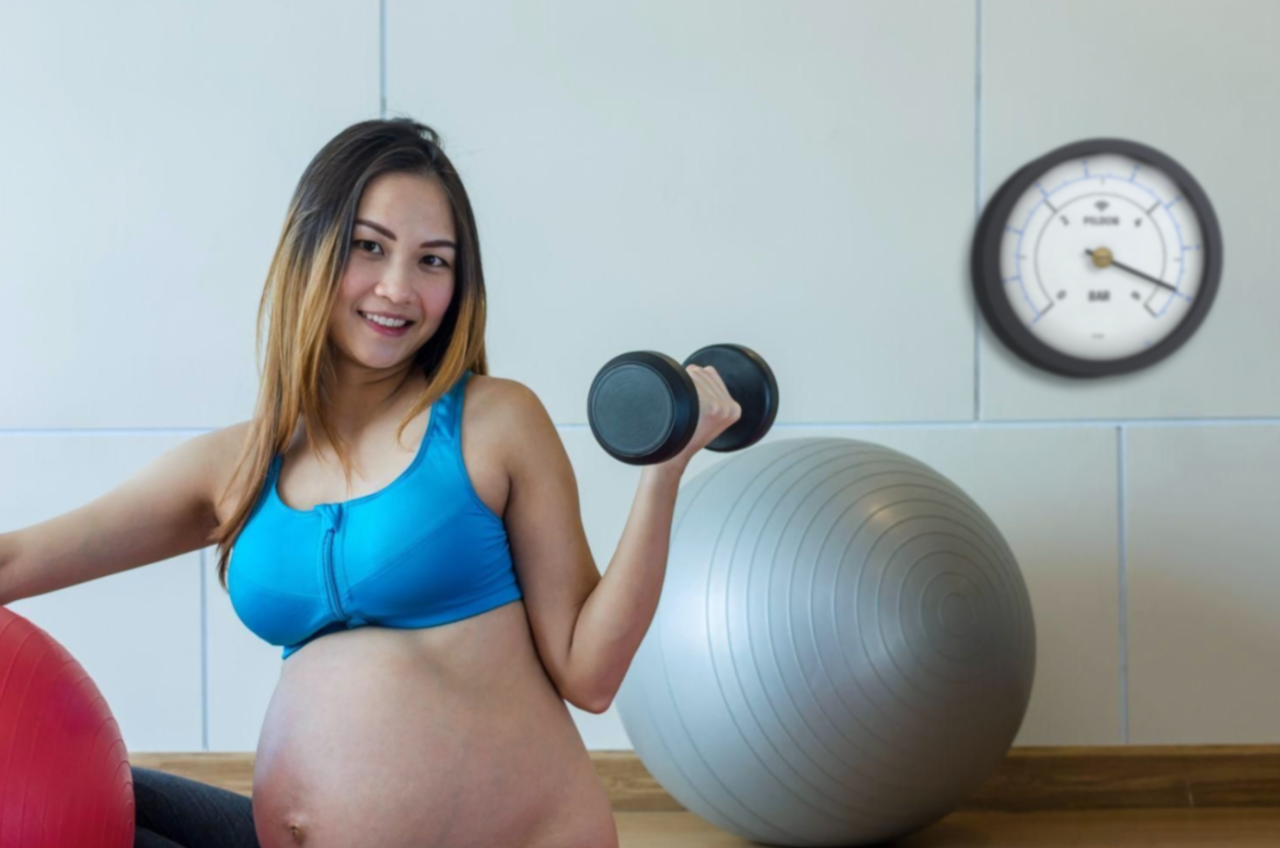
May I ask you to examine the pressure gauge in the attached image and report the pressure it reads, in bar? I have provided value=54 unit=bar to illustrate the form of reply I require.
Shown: value=5.5 unit=bar
